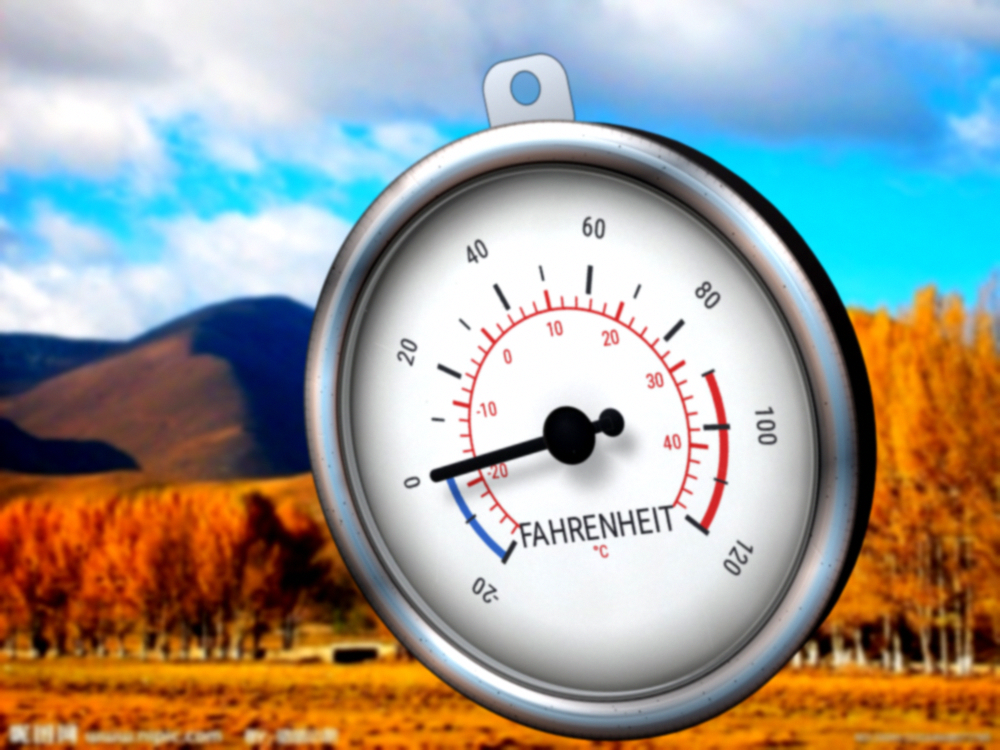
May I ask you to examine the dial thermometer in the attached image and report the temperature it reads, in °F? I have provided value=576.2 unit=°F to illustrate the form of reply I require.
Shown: value=0 unit=°F
